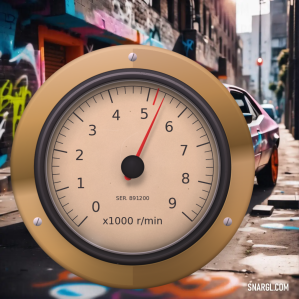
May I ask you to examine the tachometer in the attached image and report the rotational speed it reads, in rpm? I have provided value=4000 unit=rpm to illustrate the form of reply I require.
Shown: value=5400 unit=rpm
